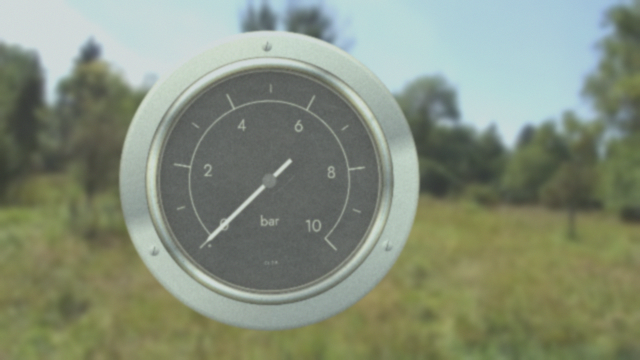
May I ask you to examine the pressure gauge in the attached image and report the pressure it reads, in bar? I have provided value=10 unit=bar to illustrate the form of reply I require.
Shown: value=0 unit=bar
